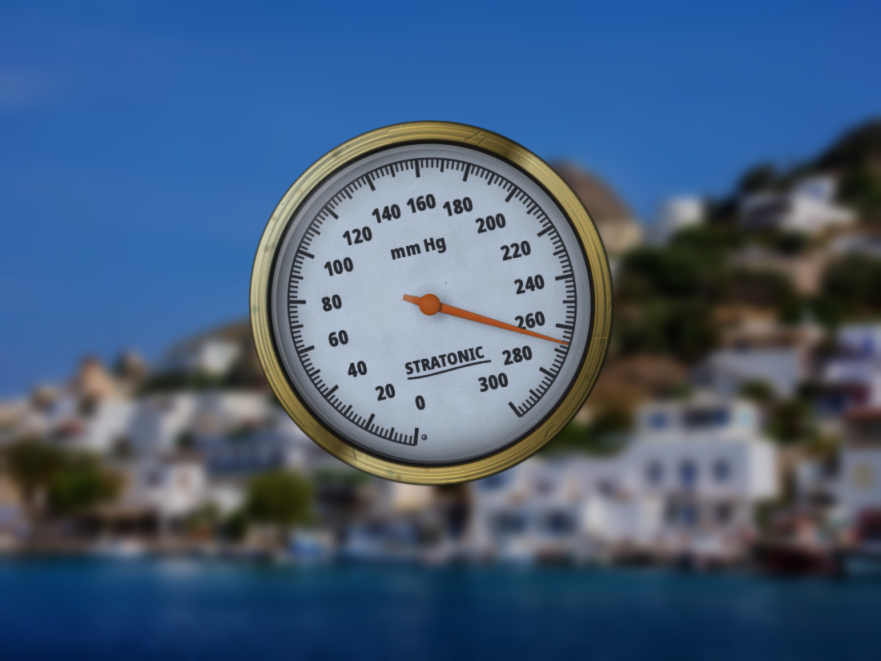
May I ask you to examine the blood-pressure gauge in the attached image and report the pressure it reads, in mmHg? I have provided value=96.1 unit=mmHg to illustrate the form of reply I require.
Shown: value=266 unit=mmHg
